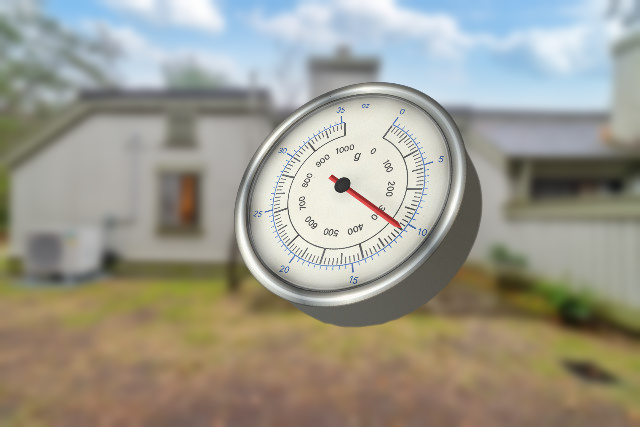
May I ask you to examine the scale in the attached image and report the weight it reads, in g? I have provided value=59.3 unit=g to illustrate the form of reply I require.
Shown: value=300 unit=g
